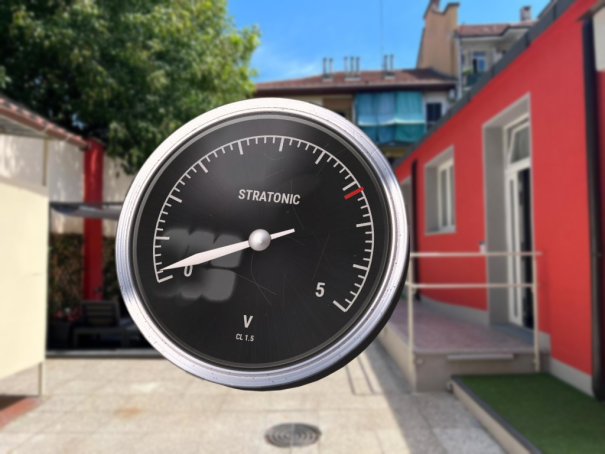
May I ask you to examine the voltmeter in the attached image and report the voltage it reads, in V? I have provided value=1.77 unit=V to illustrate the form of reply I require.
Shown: value=0.1 unit=V
